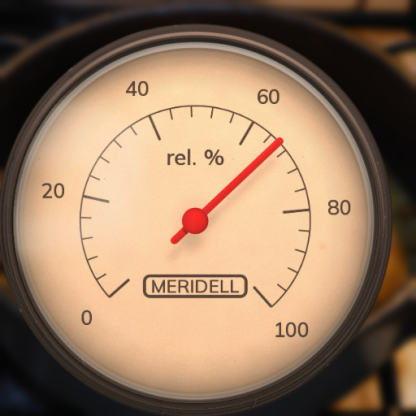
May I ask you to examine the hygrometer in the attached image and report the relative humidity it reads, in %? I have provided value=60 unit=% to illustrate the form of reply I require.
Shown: value=66 unit=%
